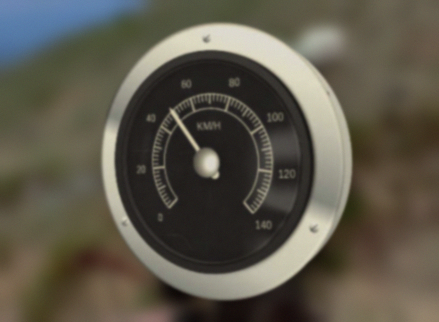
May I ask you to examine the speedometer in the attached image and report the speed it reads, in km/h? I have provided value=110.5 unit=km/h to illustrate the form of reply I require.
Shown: value=50 unit=km/h
